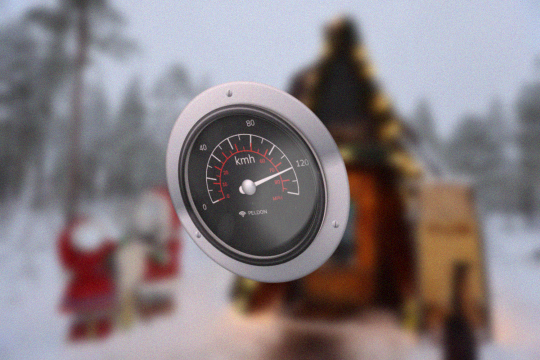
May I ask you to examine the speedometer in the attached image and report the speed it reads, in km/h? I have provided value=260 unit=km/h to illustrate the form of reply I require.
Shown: value=120 unit=km/h
